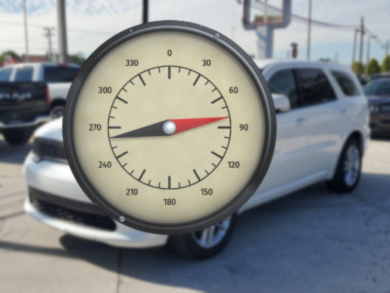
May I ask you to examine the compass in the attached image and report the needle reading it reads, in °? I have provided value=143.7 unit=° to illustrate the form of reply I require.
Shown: value=80 unit=°
